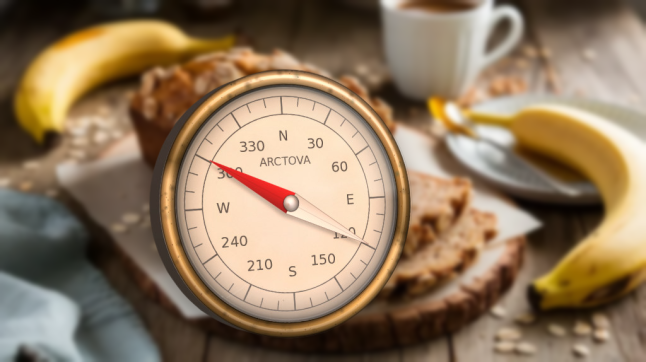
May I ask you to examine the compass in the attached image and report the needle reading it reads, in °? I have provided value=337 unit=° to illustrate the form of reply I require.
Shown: value=300 unit=°
